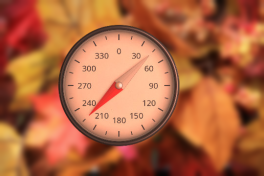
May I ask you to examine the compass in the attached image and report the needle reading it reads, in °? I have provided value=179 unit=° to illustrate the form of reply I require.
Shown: value=225 unit=°
